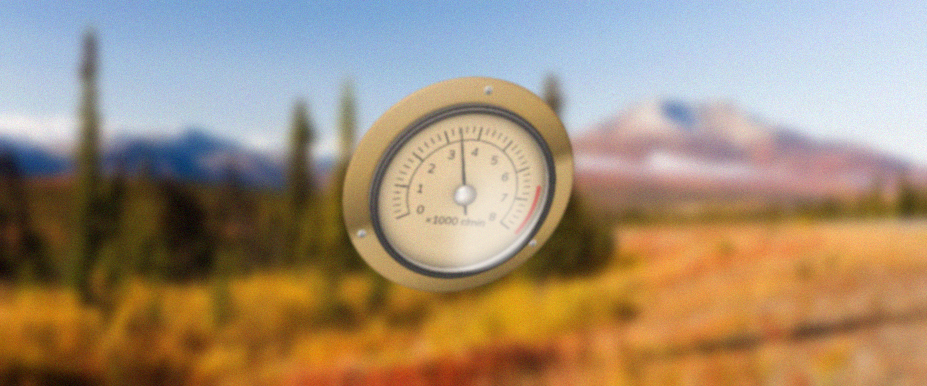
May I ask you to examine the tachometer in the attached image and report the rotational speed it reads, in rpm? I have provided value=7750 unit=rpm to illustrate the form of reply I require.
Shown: value=3400 unit=rpm
